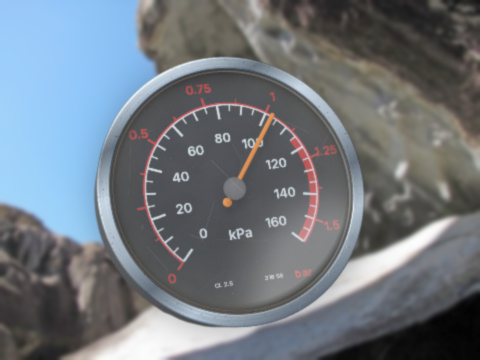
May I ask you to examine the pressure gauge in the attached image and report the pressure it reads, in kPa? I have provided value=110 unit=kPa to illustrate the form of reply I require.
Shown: value=102.5 unit=kPa
